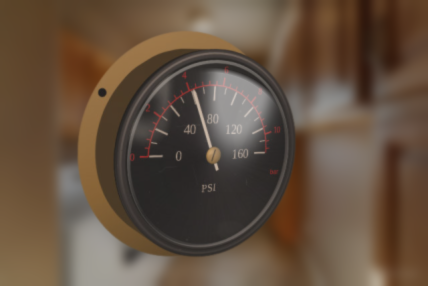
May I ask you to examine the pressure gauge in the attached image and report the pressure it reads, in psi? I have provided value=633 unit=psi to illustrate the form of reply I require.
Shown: value=60 unit=psi
